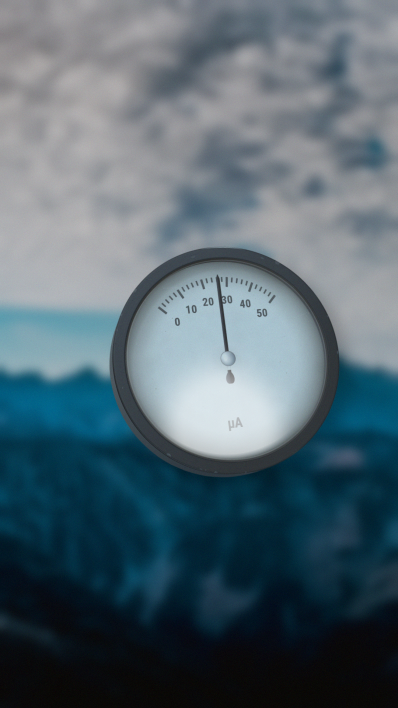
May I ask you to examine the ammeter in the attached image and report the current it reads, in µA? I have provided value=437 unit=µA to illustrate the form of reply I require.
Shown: value=26 unit=µA
